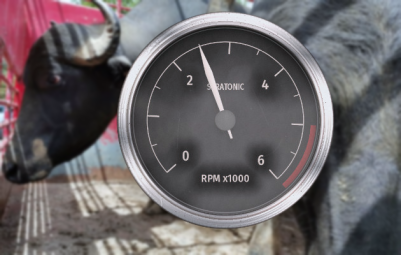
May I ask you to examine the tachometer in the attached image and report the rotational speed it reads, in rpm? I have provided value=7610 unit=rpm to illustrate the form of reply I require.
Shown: value=2500 unit=rpm
